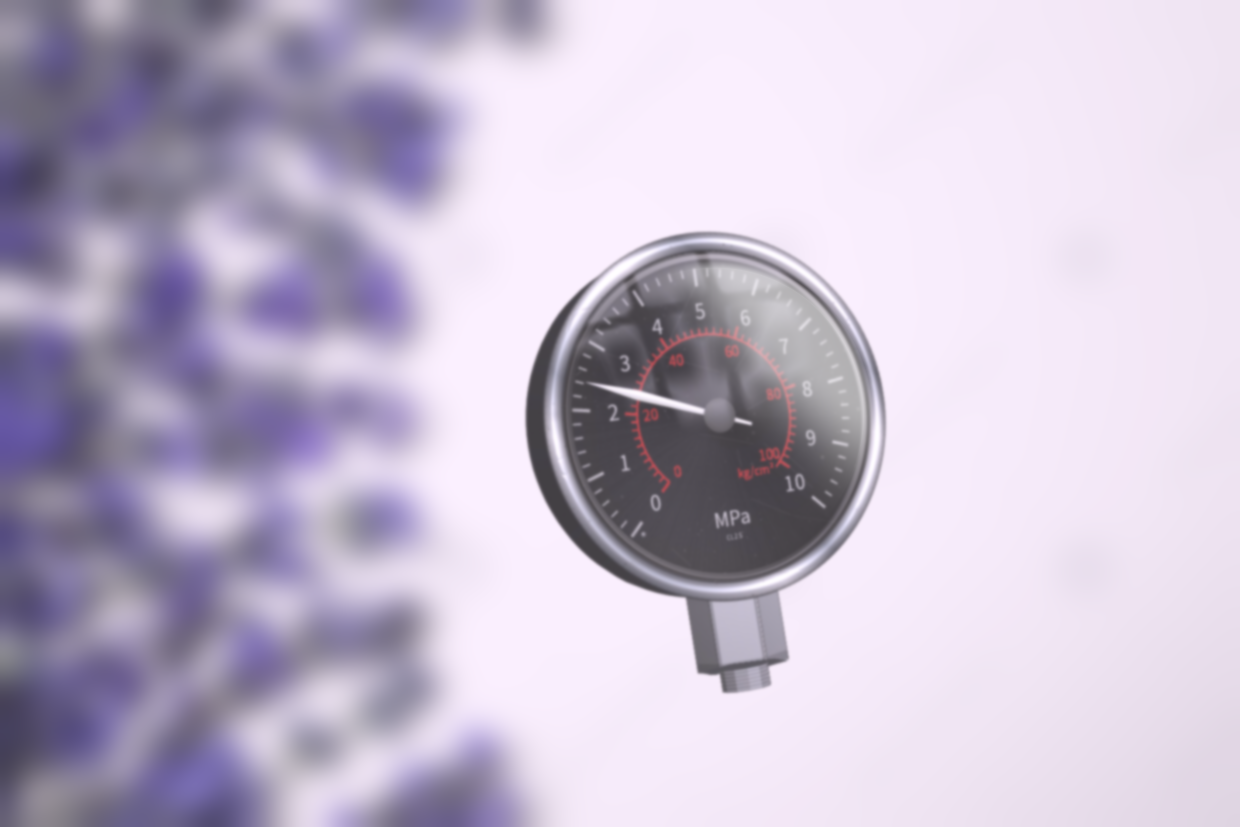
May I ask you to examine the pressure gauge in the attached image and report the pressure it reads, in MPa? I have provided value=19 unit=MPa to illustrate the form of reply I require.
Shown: value=2.4 unit=MPa
